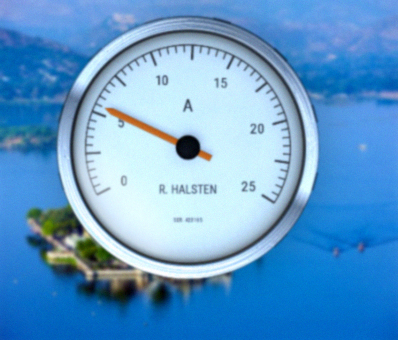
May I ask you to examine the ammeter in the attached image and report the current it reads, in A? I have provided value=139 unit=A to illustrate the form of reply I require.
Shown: value=5.5 unit=A
